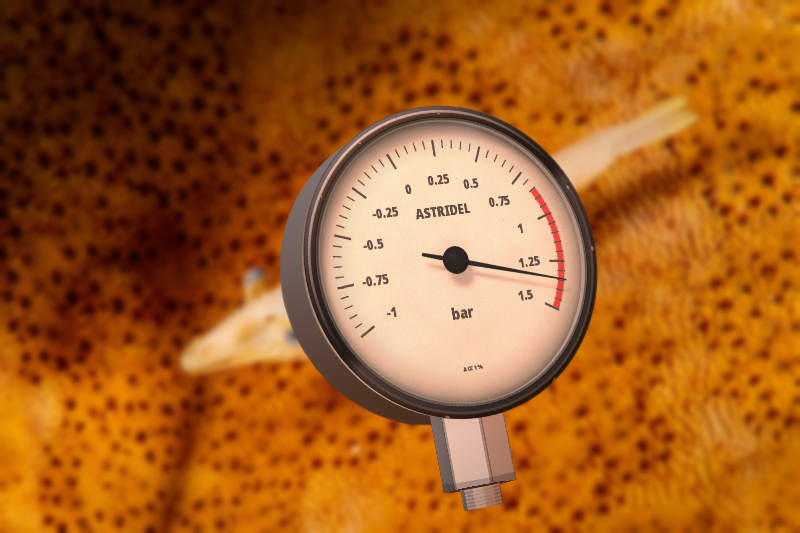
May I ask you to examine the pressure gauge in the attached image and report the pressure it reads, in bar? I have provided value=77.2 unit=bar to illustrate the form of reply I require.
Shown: value=1.35 unit=bar
